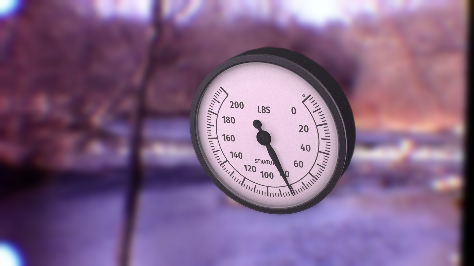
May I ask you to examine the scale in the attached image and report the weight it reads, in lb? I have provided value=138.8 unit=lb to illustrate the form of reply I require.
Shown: value=80 unit=lb
